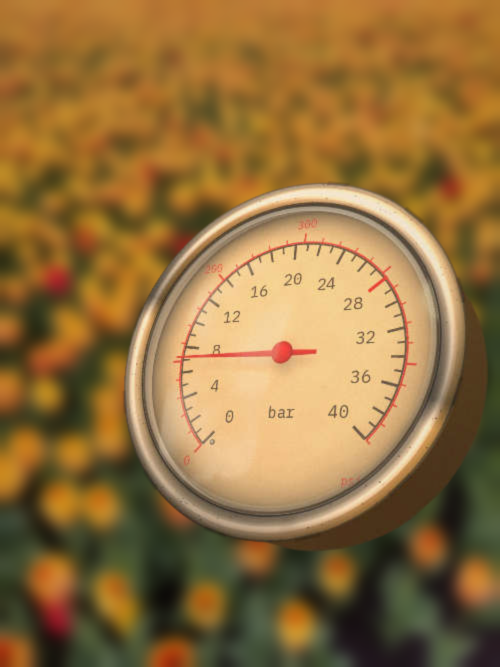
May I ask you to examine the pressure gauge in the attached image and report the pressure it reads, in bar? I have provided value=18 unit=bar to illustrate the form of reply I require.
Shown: value=7 unit=bar
